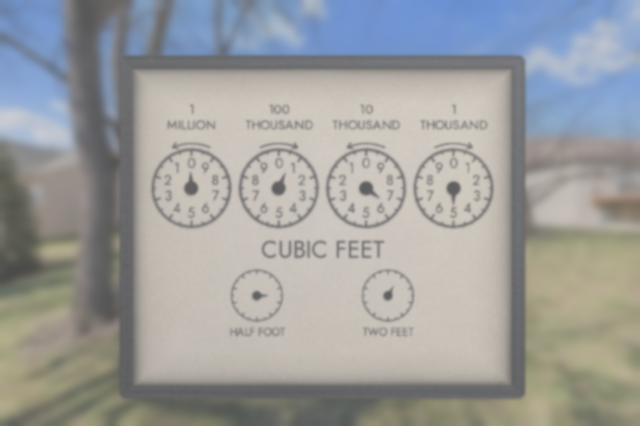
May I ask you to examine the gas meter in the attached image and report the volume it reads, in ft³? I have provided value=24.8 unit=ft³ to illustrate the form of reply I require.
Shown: value=6500 unit=ft³
